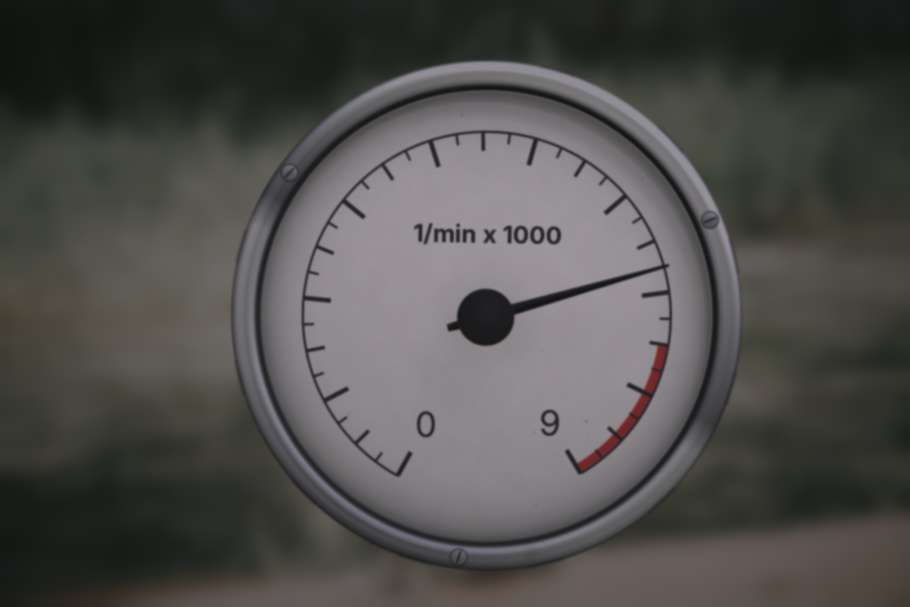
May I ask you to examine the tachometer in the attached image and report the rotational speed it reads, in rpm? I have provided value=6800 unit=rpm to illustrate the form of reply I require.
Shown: value=6750 unit=rpm
